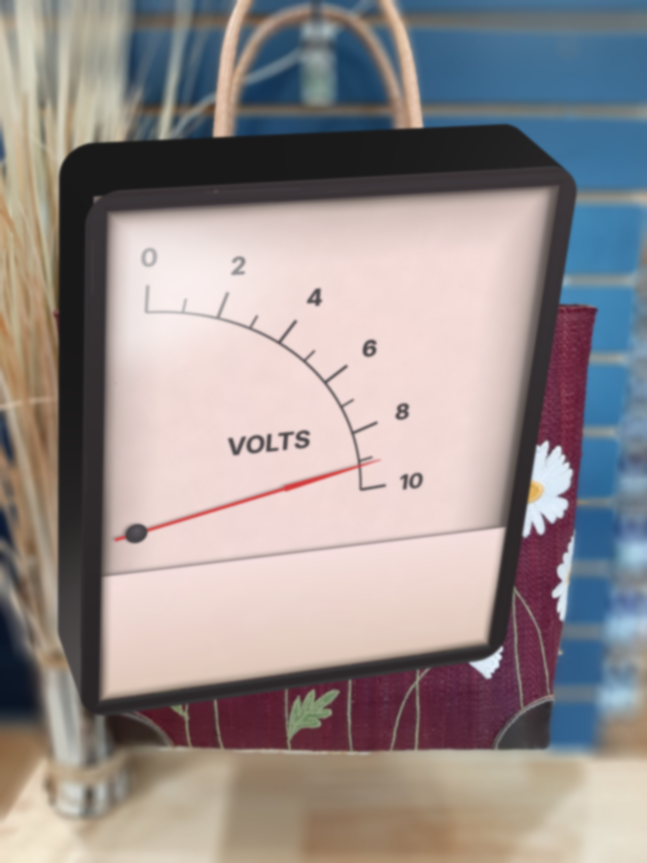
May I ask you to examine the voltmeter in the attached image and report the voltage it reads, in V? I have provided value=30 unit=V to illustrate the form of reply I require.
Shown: value=9 unit=V
